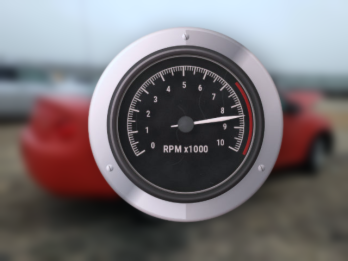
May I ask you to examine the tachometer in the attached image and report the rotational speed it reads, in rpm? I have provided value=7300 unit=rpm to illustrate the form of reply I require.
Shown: value=8500 unit=rpm
